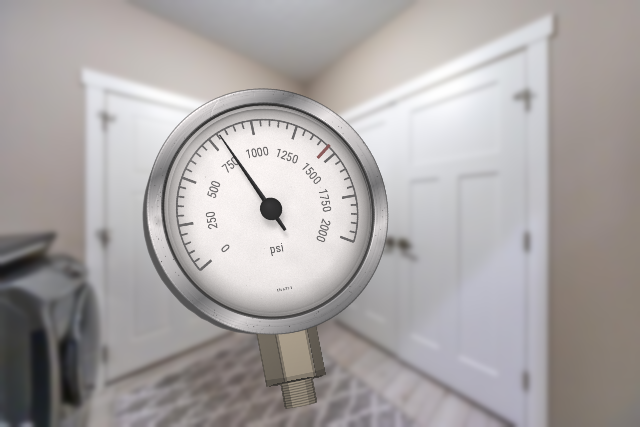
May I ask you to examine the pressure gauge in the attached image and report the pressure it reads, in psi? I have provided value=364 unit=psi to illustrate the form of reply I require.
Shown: value=800 unit=psi
